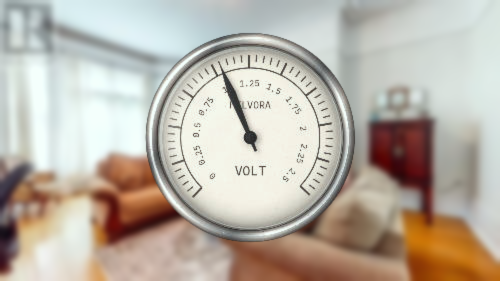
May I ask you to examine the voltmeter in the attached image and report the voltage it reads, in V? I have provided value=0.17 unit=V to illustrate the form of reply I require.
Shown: value=1.05 unit=V
